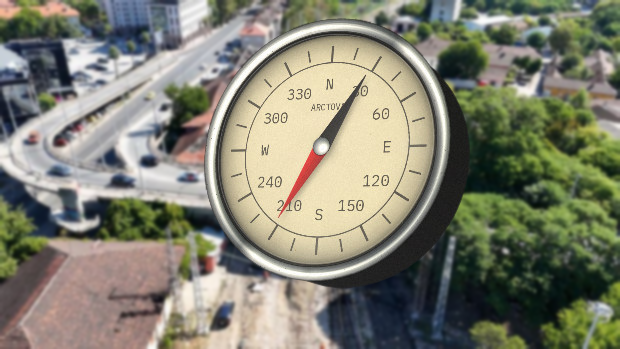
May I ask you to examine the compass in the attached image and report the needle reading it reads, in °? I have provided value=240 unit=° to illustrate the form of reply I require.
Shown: value=210 unit=°
